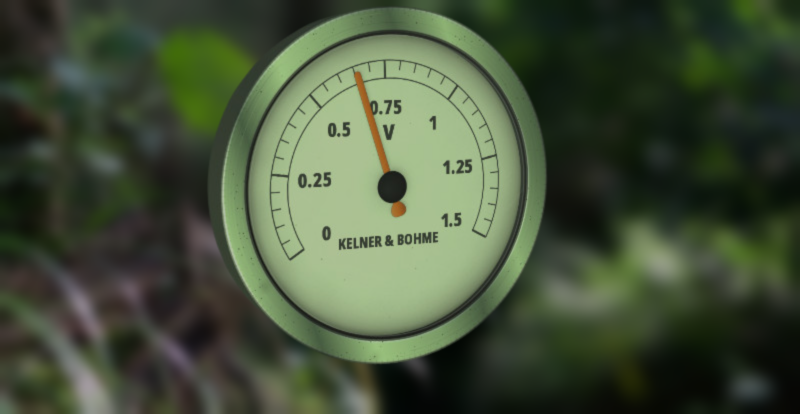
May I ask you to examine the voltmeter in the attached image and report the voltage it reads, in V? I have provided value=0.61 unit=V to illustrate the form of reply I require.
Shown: value=0.65 unit=V
